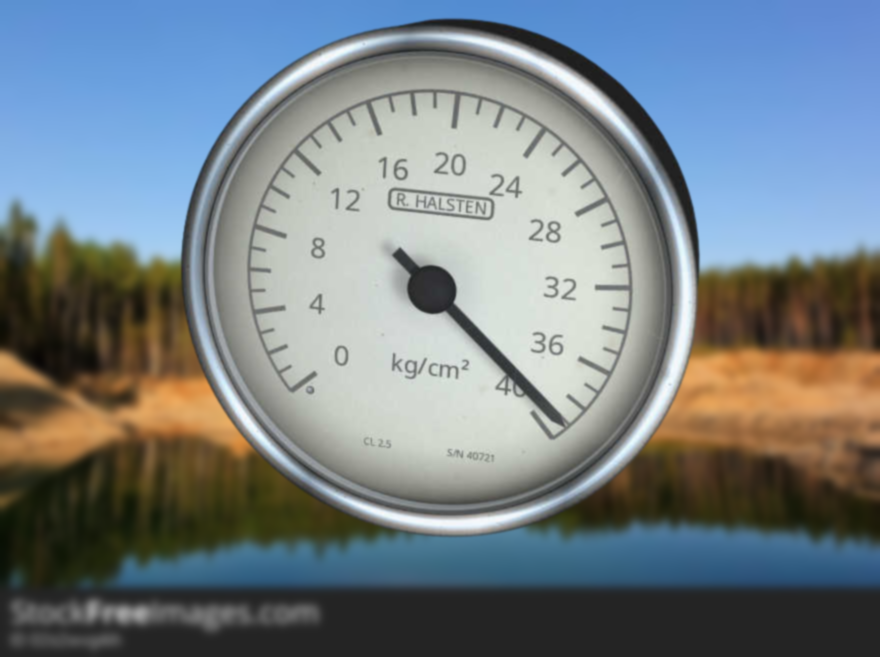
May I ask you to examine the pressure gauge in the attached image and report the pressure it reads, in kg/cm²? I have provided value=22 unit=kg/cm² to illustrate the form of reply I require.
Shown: value=39 unit=kg/cm²
